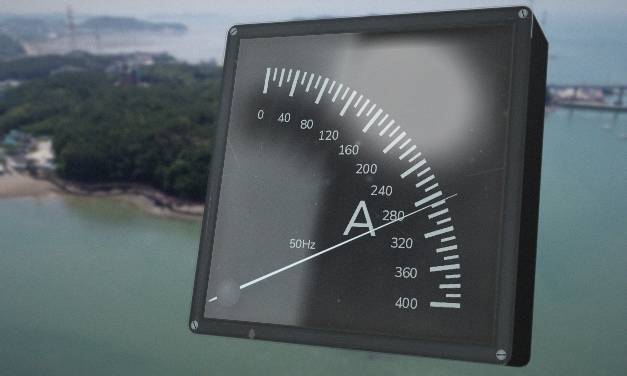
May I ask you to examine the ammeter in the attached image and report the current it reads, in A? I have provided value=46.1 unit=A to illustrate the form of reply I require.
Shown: value=290 unit=A
